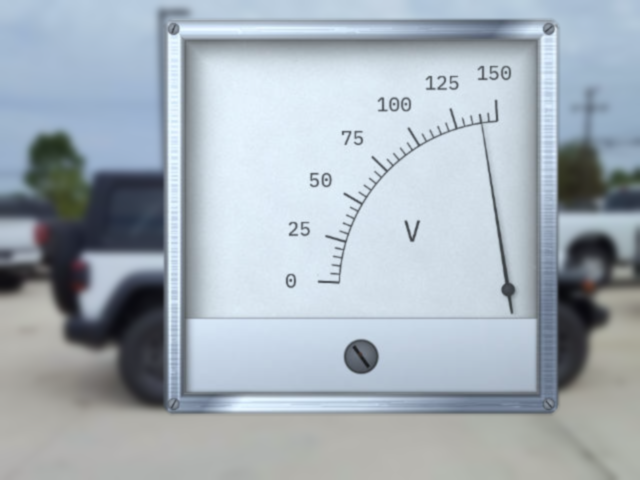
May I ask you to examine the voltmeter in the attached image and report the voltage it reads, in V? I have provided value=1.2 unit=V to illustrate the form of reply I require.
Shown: value=140 unit=V
